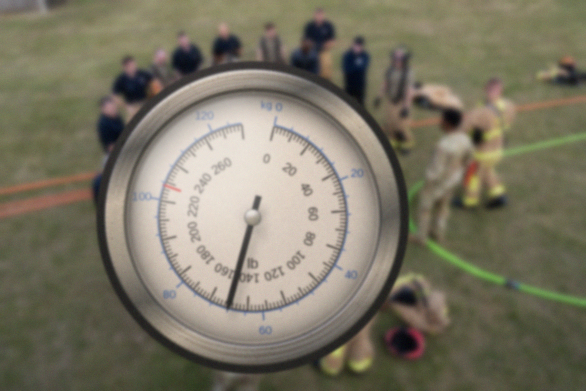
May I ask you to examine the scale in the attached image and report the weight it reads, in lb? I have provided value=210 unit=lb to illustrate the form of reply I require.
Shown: value=150 unit=lb
